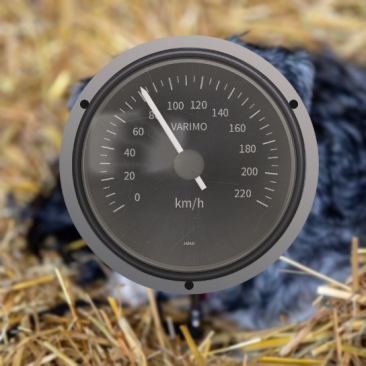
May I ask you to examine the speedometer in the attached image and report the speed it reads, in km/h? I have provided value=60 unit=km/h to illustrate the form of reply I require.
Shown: value=82.5 unit=km/h
